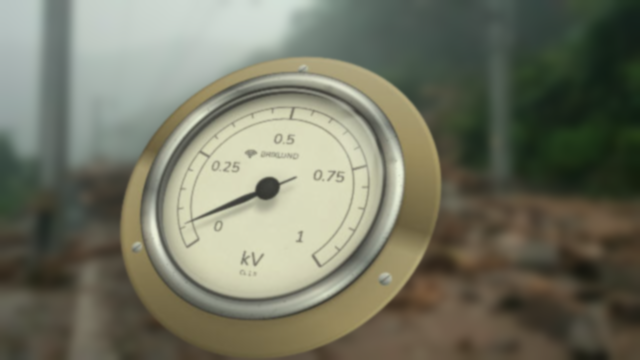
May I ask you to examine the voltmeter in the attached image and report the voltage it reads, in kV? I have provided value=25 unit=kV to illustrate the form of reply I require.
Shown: value=0.05 unit=kV
